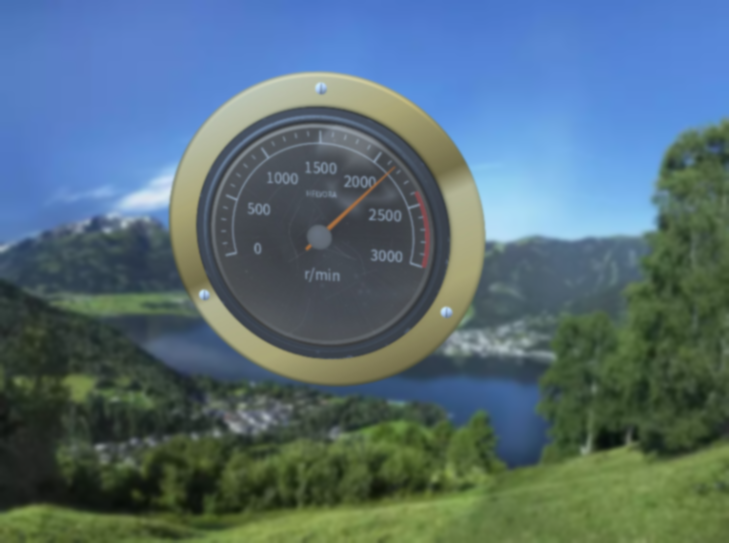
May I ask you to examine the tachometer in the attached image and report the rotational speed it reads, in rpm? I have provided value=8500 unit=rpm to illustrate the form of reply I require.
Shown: value=2150 unit=rpm
